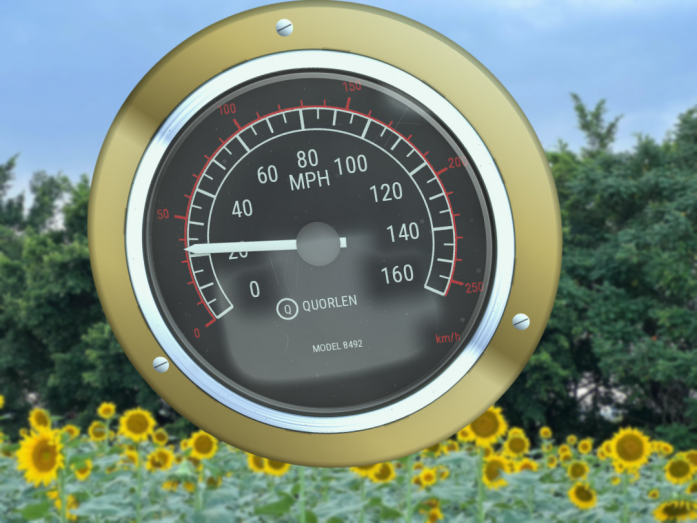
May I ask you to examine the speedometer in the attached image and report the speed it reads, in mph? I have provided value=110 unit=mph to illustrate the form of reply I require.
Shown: value=22.5 unit=mph
